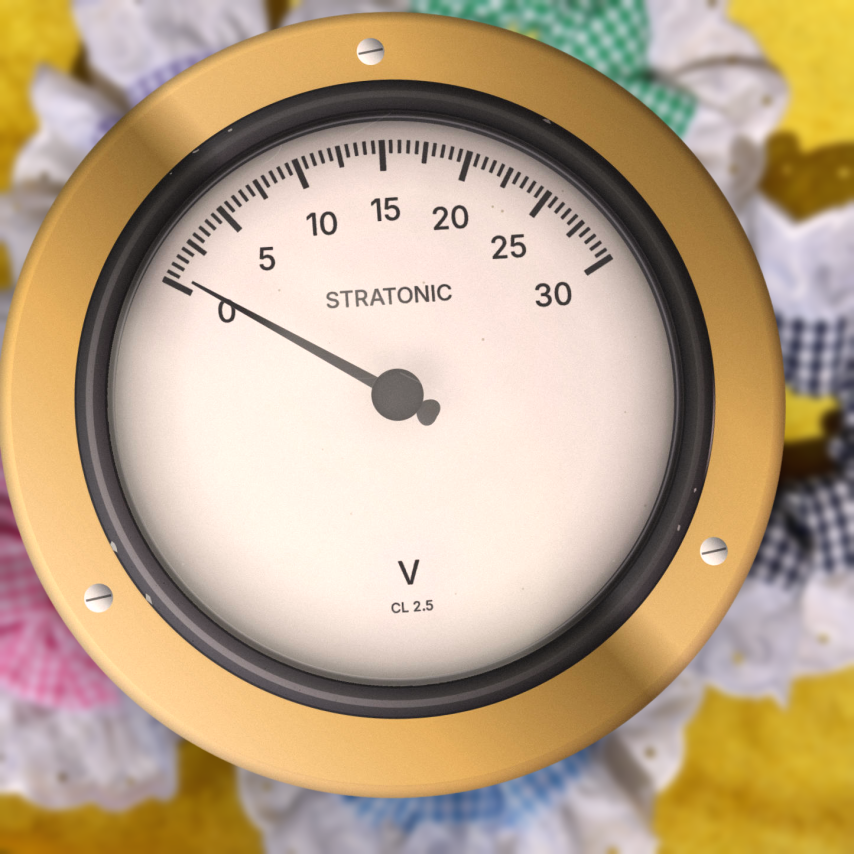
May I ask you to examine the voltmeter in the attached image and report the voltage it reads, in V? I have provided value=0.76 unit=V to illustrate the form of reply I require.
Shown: value=0.5 unit=V
